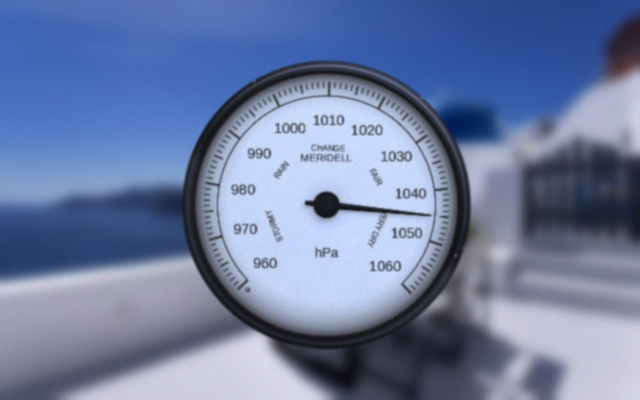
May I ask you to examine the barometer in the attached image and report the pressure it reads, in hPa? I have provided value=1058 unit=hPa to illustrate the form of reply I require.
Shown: value=1045 unit=hPa
